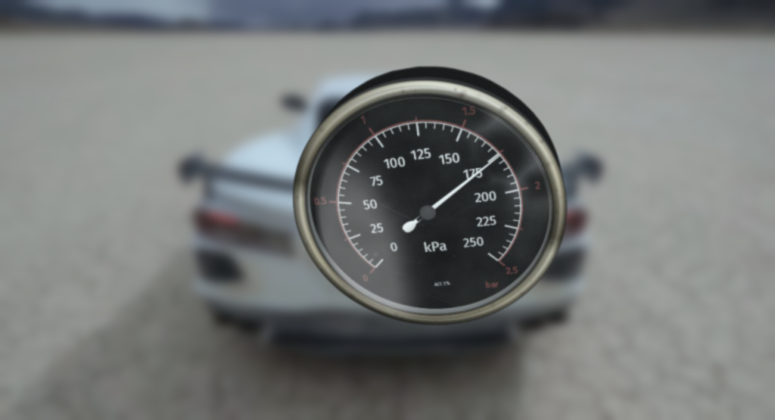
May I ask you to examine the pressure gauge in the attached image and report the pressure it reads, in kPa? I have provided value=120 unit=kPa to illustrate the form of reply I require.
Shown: value=175 unit=kPa
